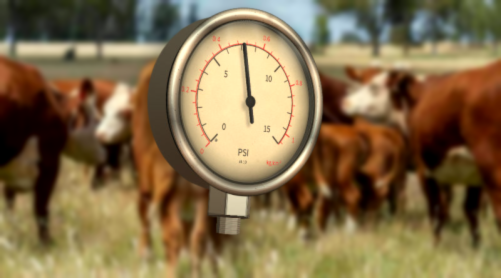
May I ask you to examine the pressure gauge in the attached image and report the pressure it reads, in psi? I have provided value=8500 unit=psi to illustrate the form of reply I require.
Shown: value=7 unit=psi
